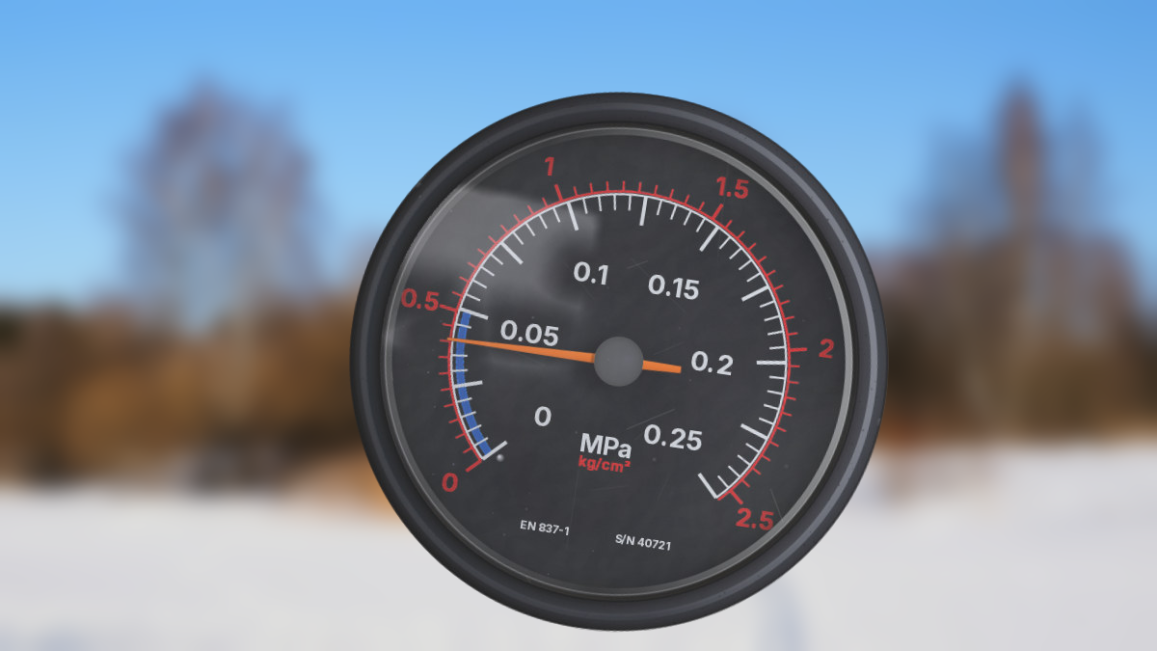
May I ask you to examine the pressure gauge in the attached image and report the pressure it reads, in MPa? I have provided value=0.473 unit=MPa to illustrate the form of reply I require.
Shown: value=0.04 unit=MPa
